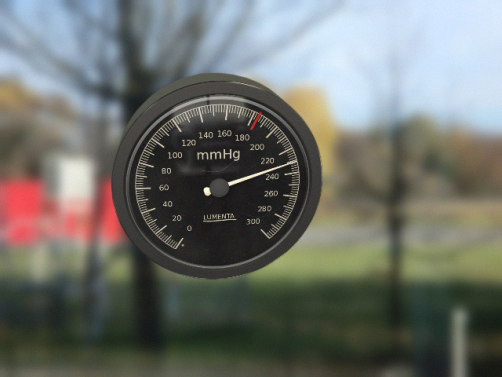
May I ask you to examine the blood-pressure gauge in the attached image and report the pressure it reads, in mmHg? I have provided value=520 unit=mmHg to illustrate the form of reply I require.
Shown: value=230 unit=mmHg
